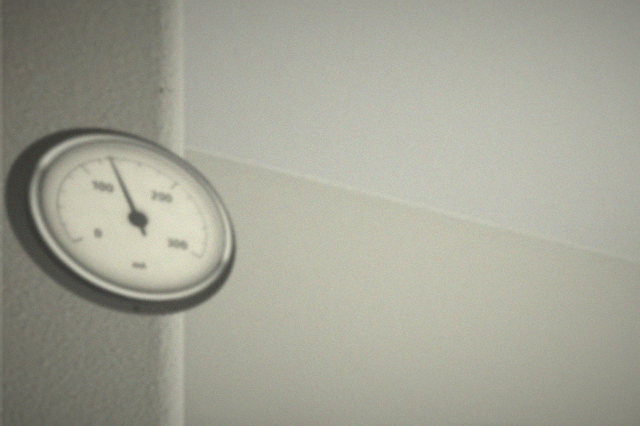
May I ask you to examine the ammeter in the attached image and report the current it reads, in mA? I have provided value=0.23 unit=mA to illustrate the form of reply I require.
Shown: value=130 unit=mA
